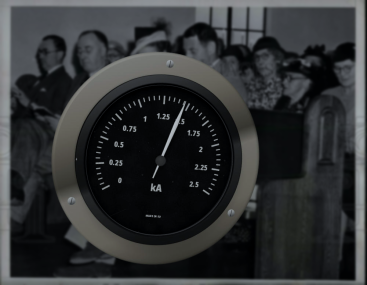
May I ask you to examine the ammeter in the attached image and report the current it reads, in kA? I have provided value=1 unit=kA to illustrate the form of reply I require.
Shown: value=1.45 unit=kA
